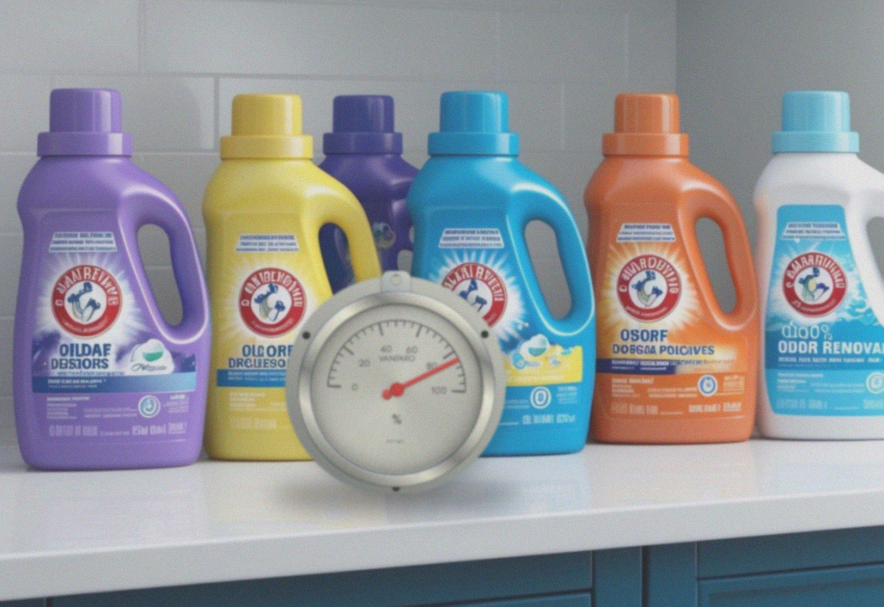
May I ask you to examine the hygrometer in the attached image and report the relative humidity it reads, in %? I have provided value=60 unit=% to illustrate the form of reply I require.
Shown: value=84 unit=%
